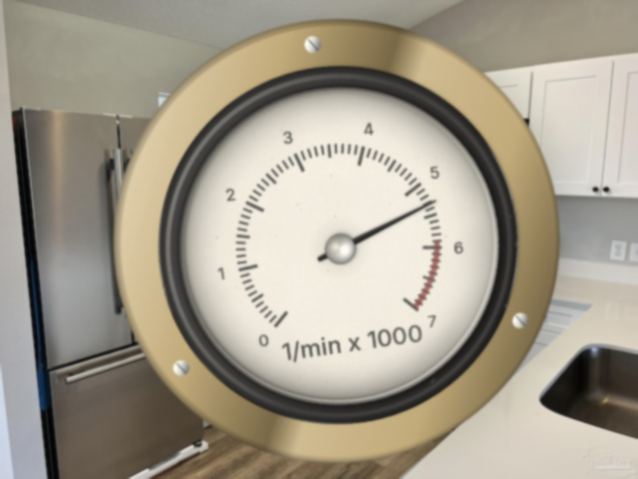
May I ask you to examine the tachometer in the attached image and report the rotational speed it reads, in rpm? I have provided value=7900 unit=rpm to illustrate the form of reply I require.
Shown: value=5300 unit=rpm
